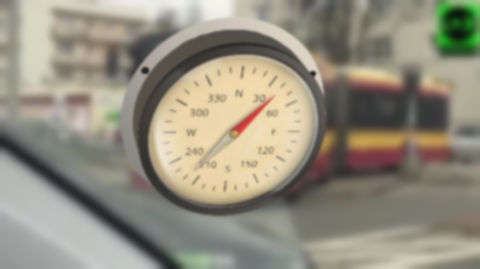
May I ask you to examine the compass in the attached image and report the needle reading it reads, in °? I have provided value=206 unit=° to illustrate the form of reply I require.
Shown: value=40 unit=°
